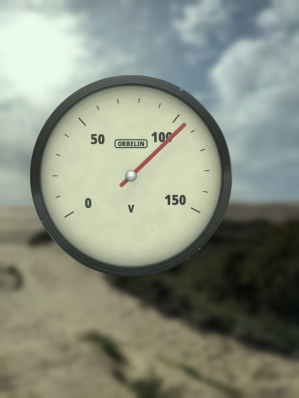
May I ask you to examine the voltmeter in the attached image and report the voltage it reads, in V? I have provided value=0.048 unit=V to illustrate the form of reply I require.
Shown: value=105 unit=V
